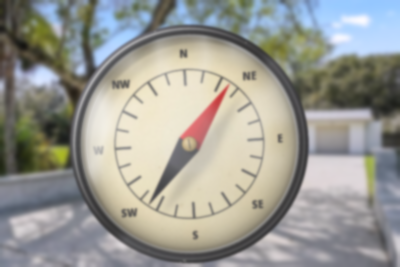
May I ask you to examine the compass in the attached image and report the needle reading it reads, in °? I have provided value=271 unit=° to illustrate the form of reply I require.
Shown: value=37.5 unit=°
